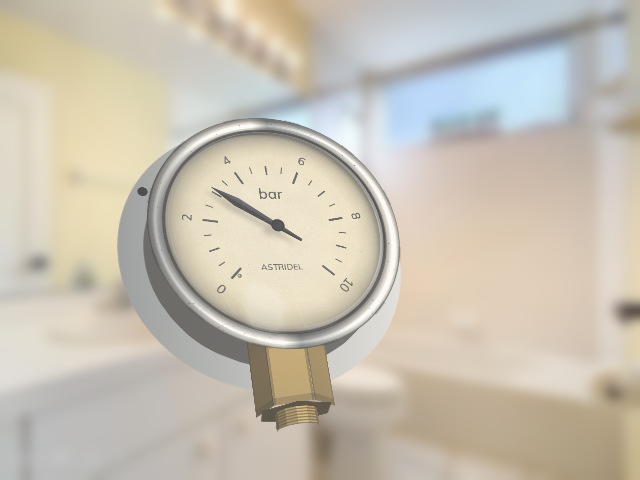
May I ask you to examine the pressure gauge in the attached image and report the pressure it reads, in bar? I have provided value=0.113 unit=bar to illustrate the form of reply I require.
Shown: value=3 unit=bar
